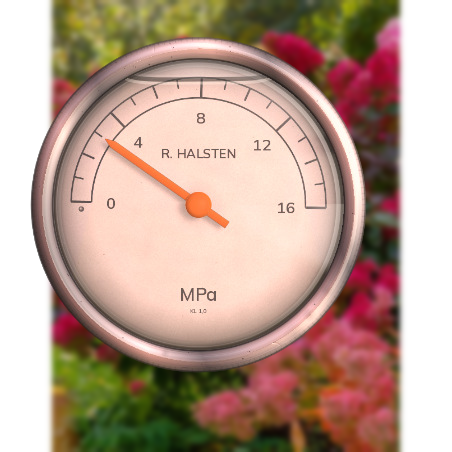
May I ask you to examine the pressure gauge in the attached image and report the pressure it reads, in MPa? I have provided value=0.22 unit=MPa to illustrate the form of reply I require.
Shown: value=3 unit=MPa
